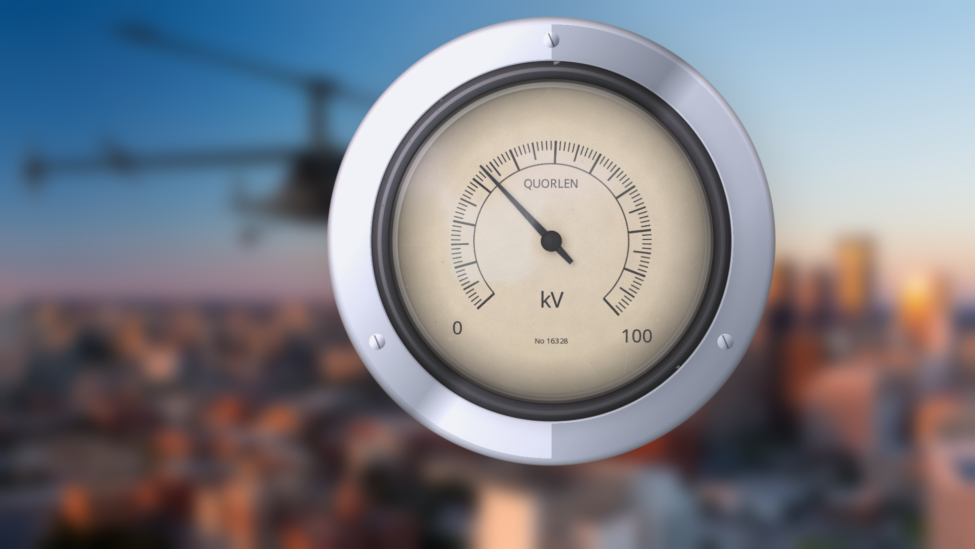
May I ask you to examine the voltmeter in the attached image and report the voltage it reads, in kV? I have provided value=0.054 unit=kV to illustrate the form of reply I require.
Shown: value=33 unit=kV
